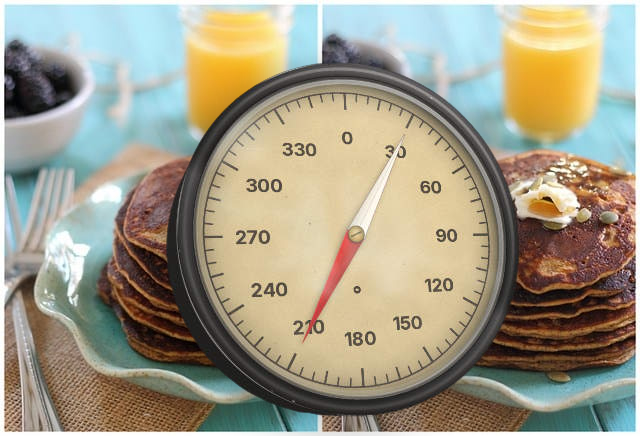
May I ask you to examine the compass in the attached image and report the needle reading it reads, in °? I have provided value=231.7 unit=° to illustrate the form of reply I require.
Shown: value=210 unit=°
